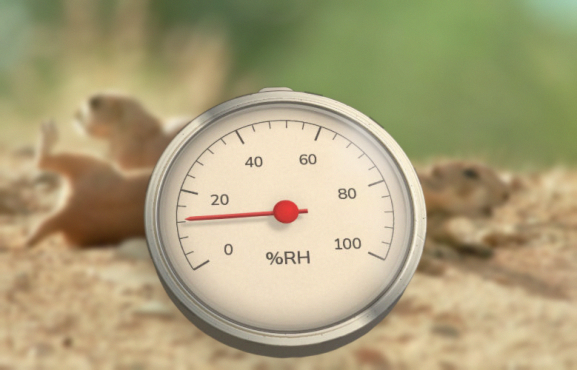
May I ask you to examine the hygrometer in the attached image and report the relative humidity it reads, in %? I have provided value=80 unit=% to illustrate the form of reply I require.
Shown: value=12 unit=%
